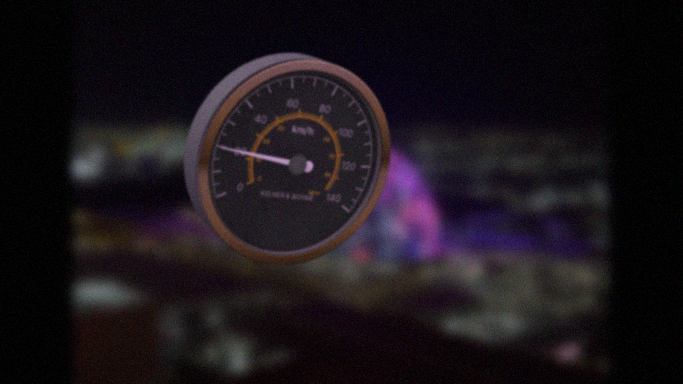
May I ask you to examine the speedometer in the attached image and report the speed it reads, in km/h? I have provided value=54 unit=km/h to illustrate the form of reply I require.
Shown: value=20 unit=km/h
